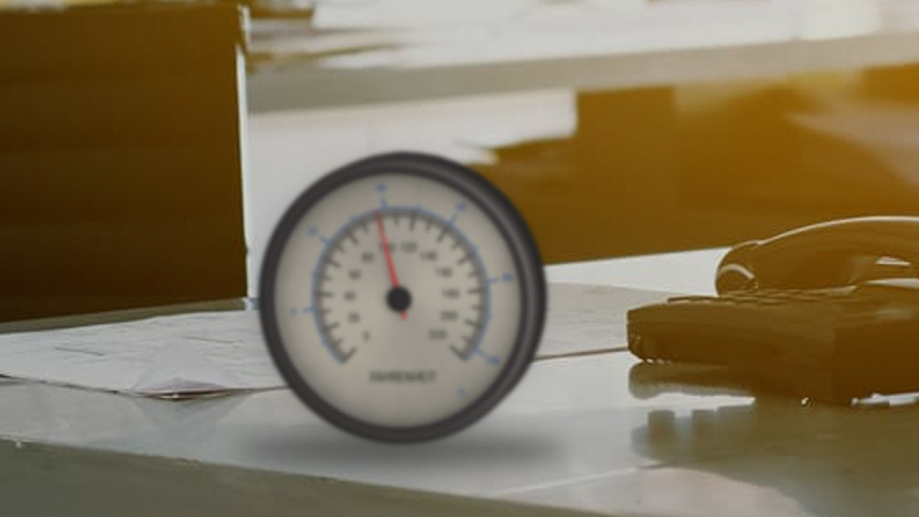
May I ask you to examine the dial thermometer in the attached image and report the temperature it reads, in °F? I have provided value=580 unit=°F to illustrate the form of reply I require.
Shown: value=100 unit=°F
